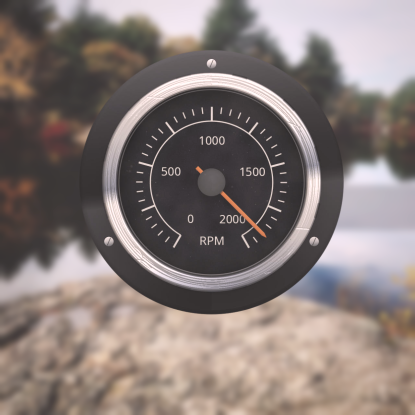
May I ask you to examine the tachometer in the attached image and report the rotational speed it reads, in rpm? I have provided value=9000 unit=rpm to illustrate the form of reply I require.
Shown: value=1900 unit=rpm
